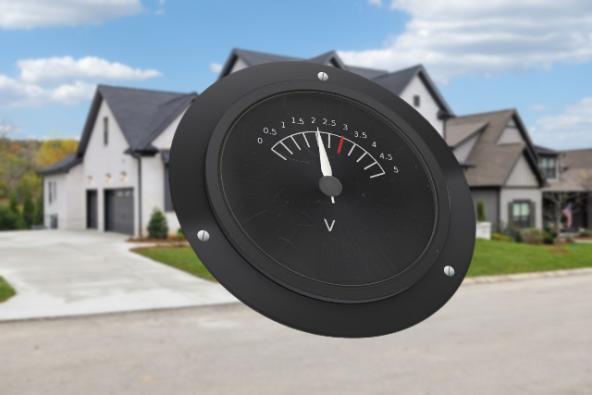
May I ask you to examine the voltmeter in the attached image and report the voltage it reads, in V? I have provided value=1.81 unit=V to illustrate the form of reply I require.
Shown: value=2 unit=V
